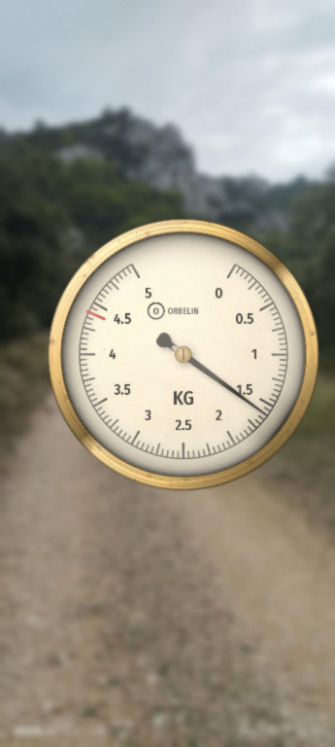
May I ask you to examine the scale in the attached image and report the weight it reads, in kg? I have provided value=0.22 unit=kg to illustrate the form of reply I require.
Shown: value=1.6 unit=kg
